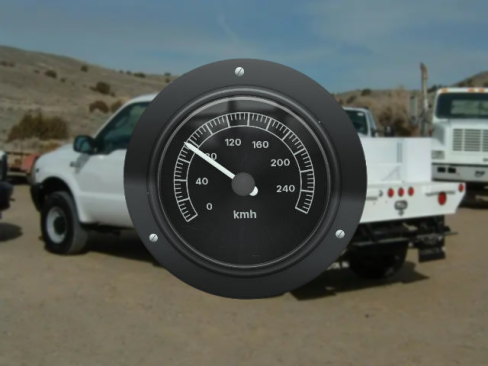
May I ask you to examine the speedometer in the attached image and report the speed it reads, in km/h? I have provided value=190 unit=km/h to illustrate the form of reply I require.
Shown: value=76 unit=km/h
